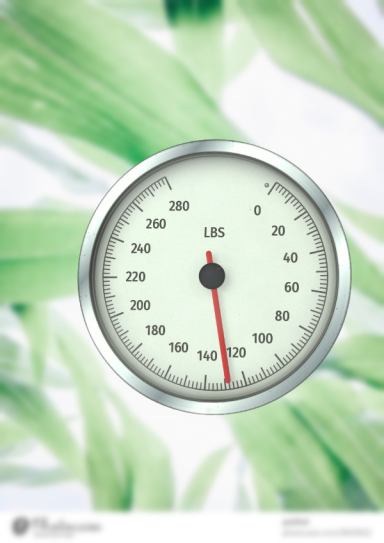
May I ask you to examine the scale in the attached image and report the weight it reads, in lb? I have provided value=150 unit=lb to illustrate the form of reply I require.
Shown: value=128 unit=lb
